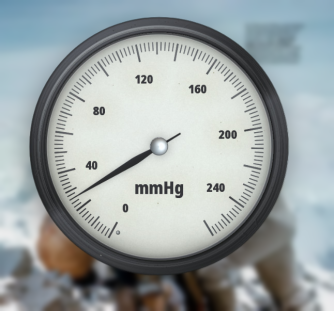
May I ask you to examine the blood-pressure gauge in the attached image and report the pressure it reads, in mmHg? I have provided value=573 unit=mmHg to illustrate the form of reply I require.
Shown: value=26 unit=mmHg
